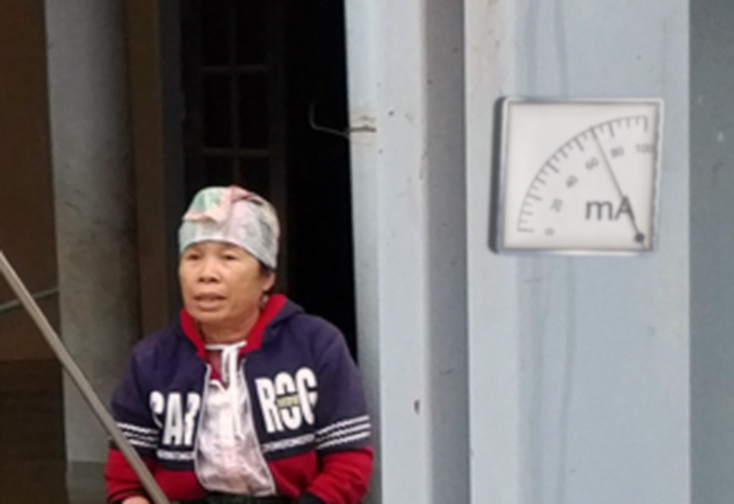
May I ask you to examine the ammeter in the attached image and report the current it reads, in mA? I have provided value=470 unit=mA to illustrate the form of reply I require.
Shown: value=70 unit=mA
